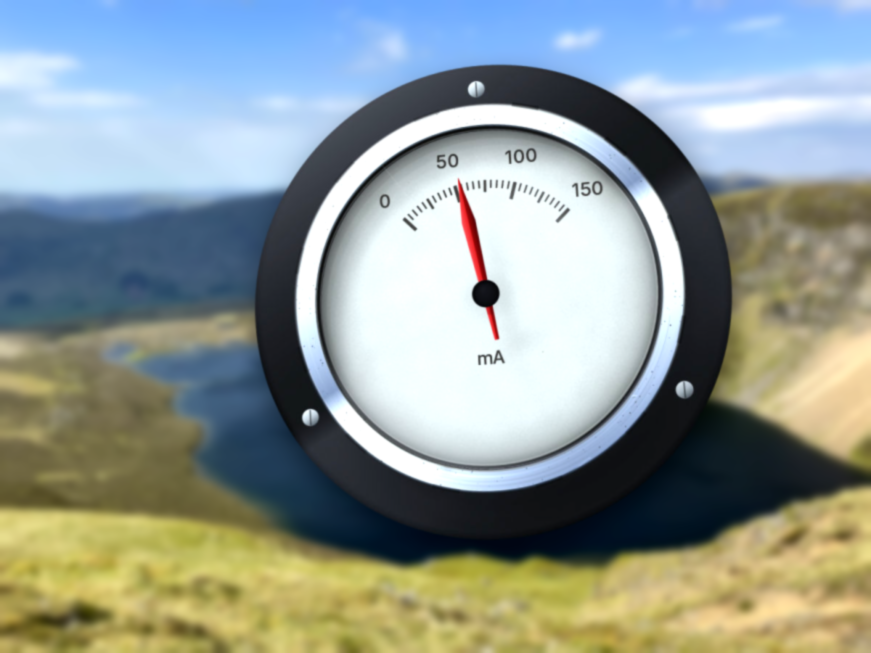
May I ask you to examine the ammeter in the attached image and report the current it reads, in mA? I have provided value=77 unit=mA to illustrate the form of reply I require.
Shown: value=55 unit=mA
